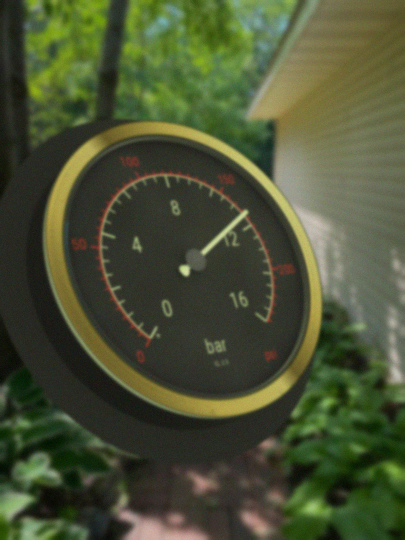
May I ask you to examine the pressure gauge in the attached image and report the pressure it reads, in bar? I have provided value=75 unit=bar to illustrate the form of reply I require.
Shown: value=11.5 unit=bar
